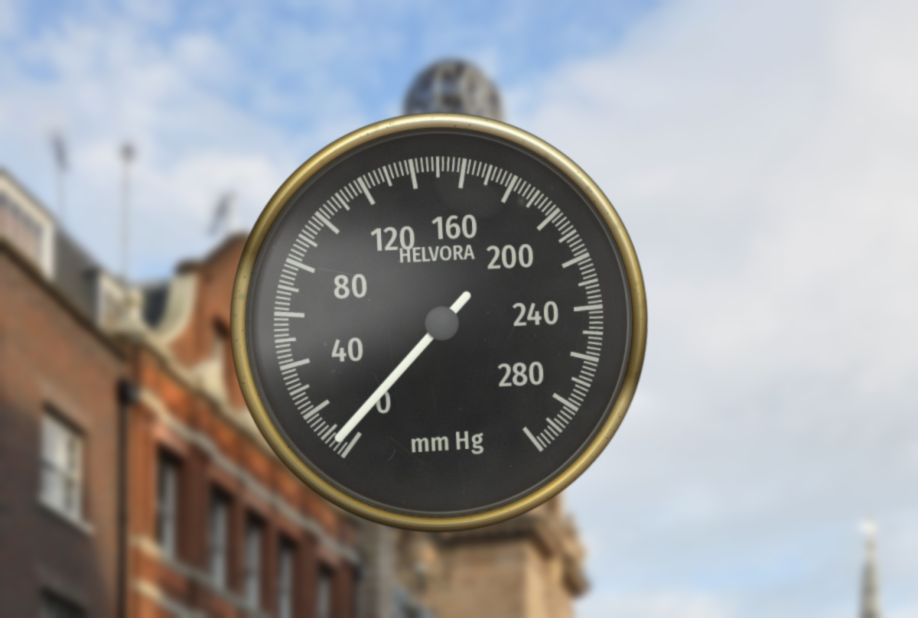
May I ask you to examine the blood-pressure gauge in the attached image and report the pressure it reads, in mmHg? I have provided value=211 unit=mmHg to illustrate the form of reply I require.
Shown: value=6 unit=mmHg
